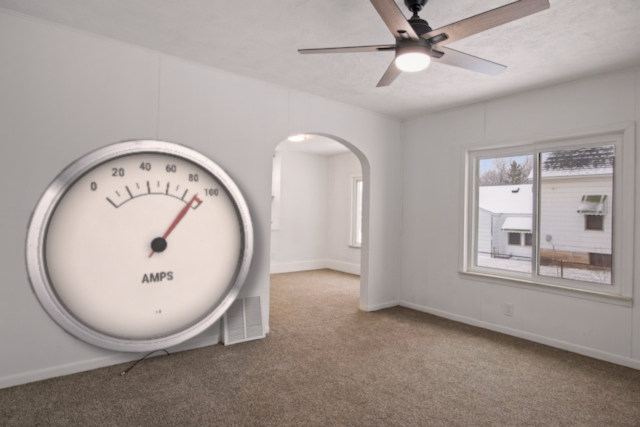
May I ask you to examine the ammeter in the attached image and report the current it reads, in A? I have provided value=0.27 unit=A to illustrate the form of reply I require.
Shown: value=90 unit=A
